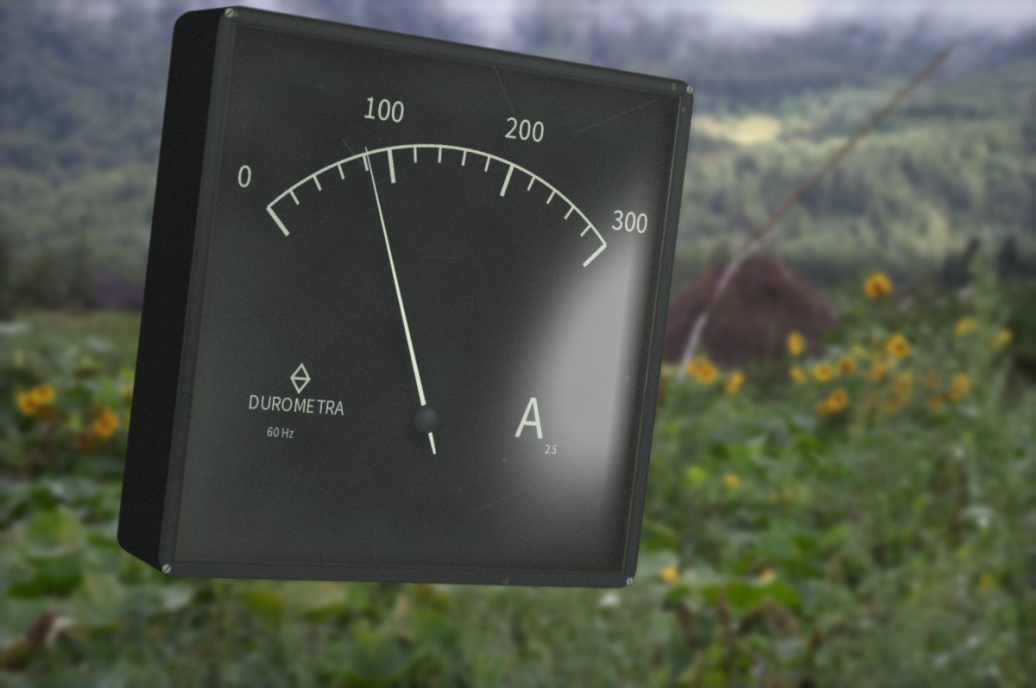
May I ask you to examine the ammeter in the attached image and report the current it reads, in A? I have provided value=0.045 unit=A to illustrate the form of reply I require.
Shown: value=80 unit=A
